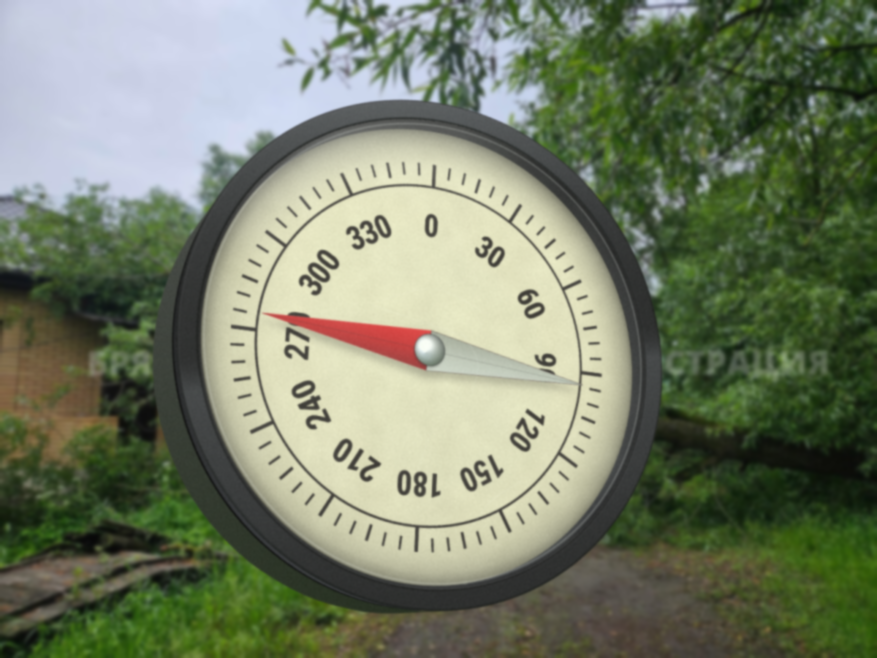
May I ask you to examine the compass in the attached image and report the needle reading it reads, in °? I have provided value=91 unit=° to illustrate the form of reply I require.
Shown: value=275 unit=°
